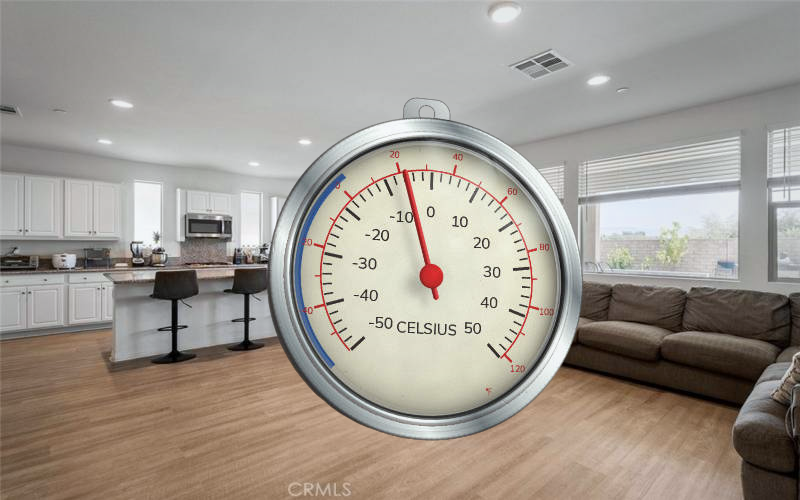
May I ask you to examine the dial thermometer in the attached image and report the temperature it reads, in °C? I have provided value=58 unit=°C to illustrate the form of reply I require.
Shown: value=-6 unit=°C
